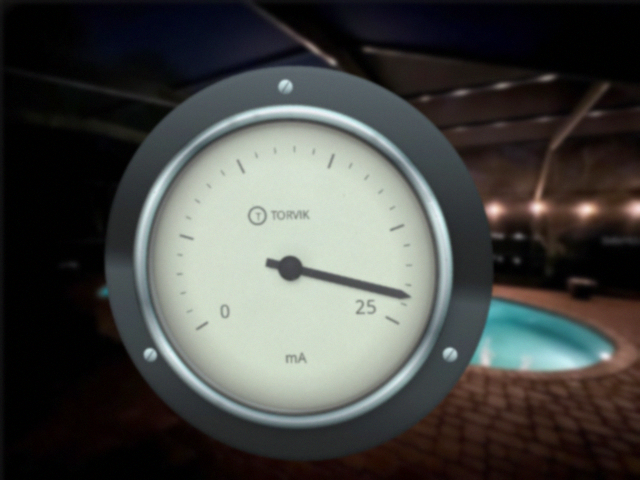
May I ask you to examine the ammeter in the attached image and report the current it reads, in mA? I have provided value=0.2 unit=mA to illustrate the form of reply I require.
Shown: value=23.5 unit=mA
